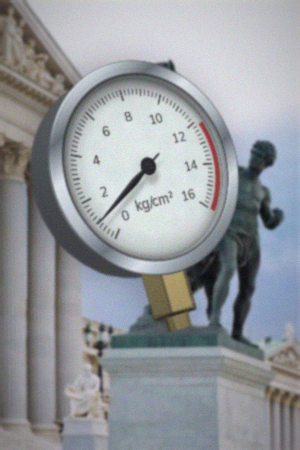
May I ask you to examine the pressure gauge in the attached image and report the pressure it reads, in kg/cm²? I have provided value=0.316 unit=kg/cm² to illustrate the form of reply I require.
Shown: value=1 unit=kg/cm²
